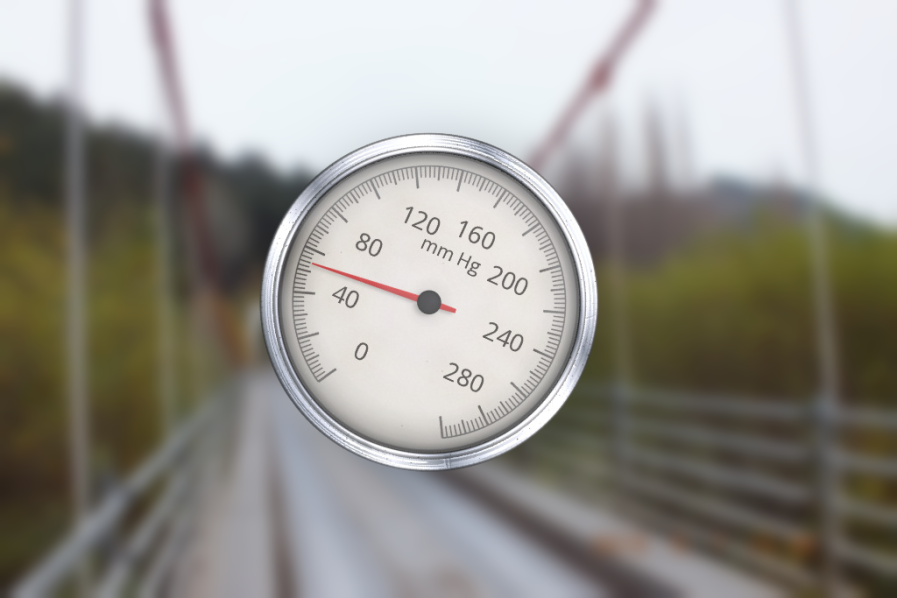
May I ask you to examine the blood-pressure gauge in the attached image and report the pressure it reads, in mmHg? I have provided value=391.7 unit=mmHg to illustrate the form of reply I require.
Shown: value=54 unit=mmHg
